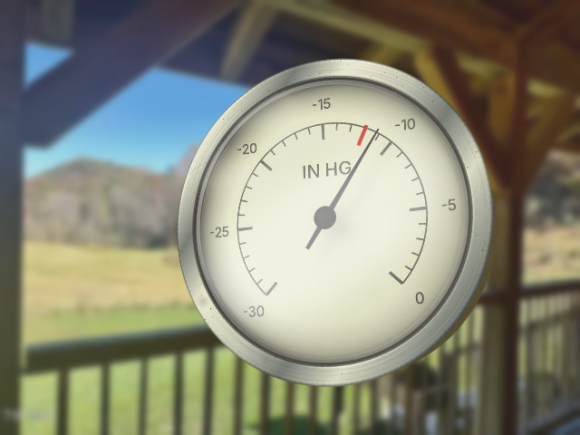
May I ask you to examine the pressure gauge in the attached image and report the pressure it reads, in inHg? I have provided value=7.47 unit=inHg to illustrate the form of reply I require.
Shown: value=-11 unit=inHg
